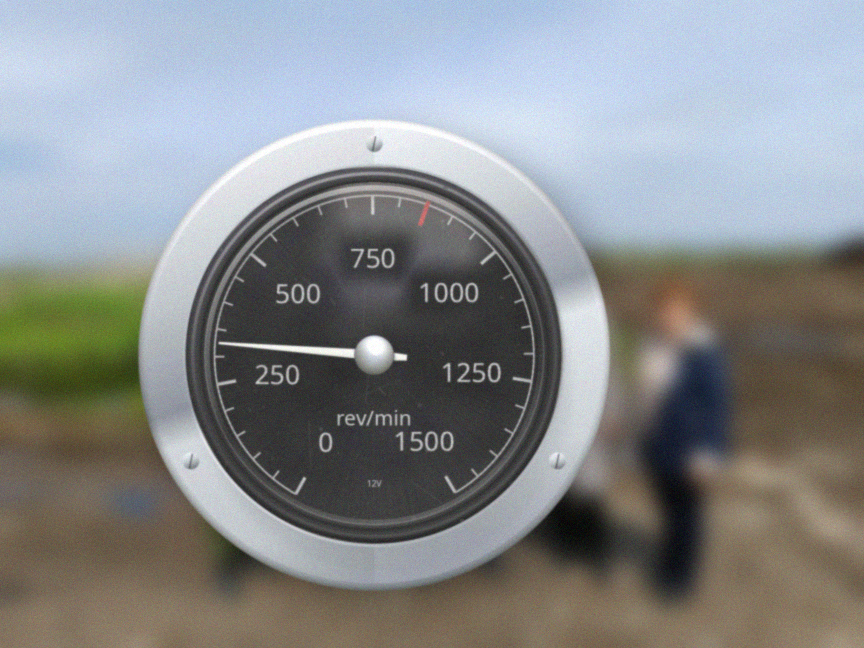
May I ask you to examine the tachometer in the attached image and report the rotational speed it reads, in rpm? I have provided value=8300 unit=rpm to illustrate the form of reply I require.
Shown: value=325 unit=rpm
